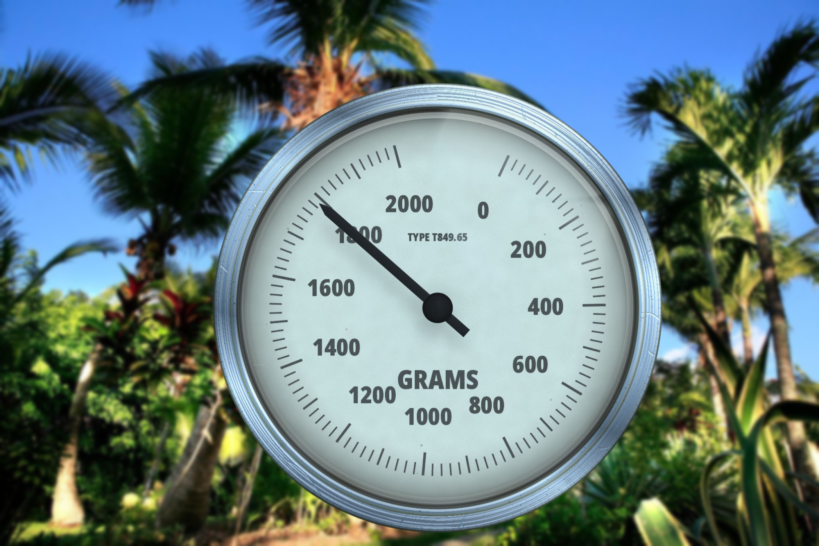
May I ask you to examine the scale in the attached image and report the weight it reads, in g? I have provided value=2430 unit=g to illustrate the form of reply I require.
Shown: value=1790 unit=g
